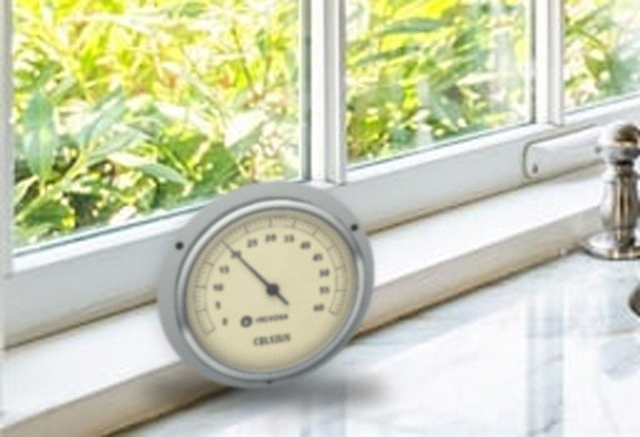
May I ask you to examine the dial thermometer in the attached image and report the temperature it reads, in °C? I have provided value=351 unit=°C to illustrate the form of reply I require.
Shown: value=20 unit=°C
